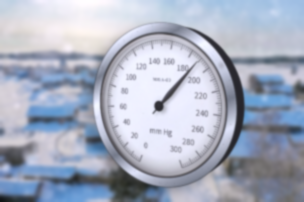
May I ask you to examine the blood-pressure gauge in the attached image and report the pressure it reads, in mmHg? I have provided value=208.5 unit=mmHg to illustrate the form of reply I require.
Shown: value=190 unit=mmHg
